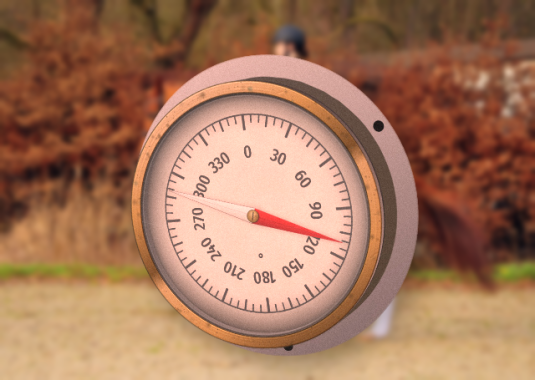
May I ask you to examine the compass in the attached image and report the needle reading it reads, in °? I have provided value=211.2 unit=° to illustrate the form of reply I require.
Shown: value=110 unit=°
